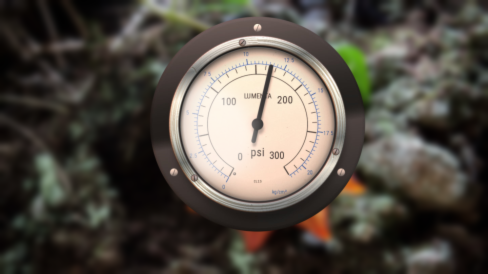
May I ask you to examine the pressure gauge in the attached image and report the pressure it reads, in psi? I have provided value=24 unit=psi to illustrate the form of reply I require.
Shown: value=165 unit=psi
